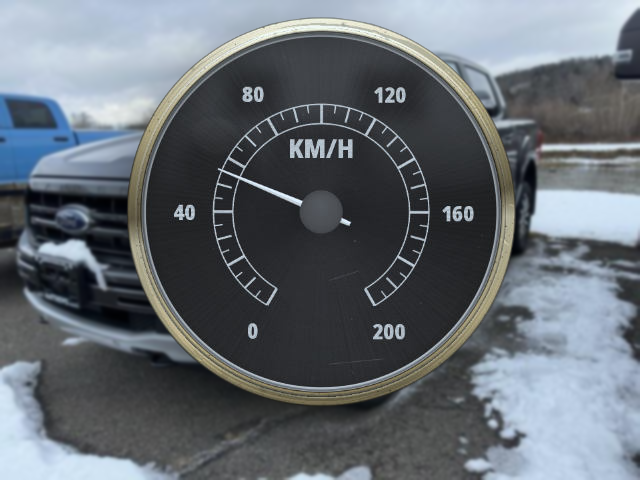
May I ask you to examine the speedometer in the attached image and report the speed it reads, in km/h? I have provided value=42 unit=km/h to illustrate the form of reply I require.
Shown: value=55 unit=km/h
